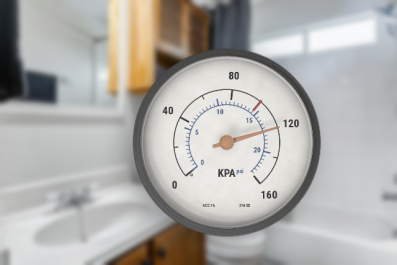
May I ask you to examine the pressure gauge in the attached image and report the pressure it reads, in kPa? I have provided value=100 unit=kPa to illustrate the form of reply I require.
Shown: value=120 unit=kPa
